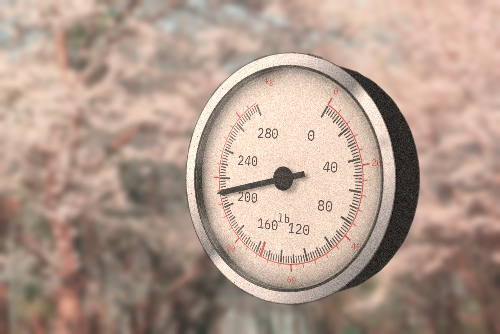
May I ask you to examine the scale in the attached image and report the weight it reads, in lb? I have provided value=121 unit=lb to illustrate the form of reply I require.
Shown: value=210 unit=lb
